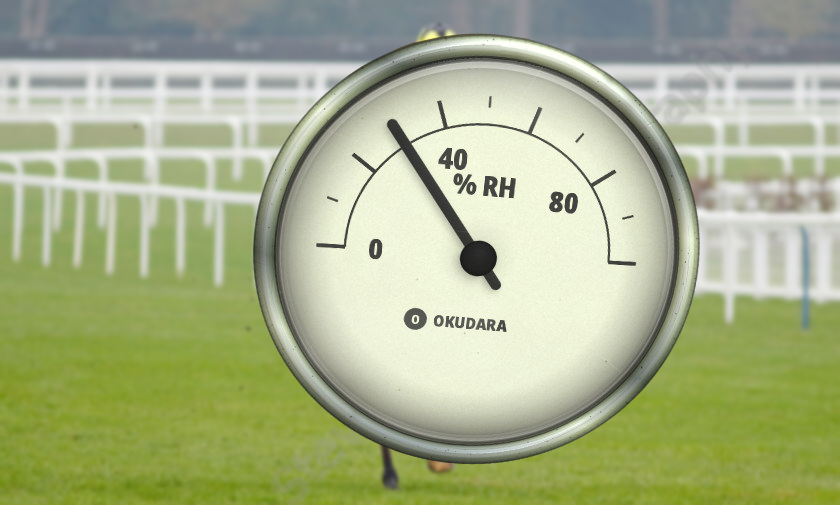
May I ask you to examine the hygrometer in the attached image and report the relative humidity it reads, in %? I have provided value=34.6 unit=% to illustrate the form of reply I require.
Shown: value=30 unit=%
